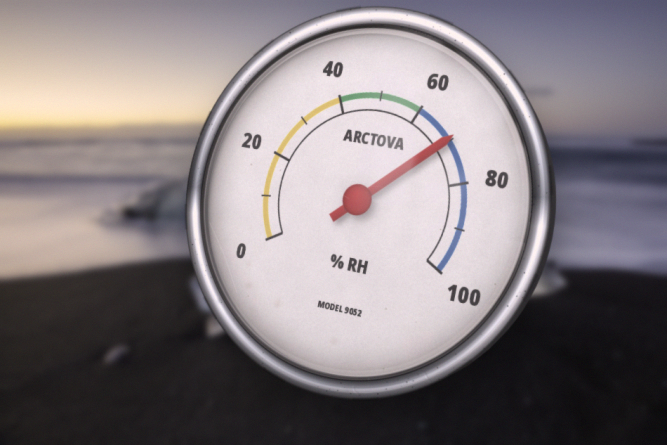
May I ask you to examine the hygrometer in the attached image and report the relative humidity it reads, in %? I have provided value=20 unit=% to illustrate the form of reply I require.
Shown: value=70 unit=%
